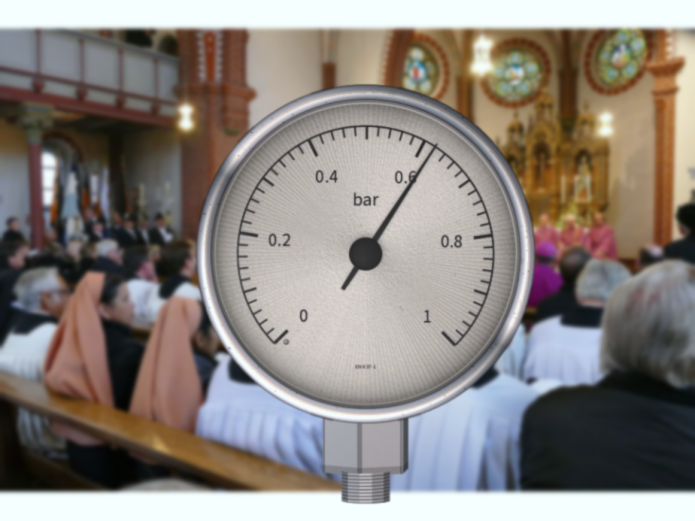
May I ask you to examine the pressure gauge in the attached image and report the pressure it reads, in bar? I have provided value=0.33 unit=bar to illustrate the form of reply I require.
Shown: value=0.62 unit=bar
